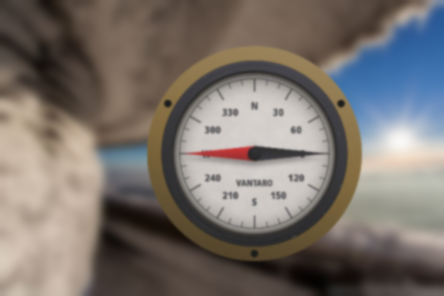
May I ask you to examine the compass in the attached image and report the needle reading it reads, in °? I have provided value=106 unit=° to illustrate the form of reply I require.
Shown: value=270 unit=°
